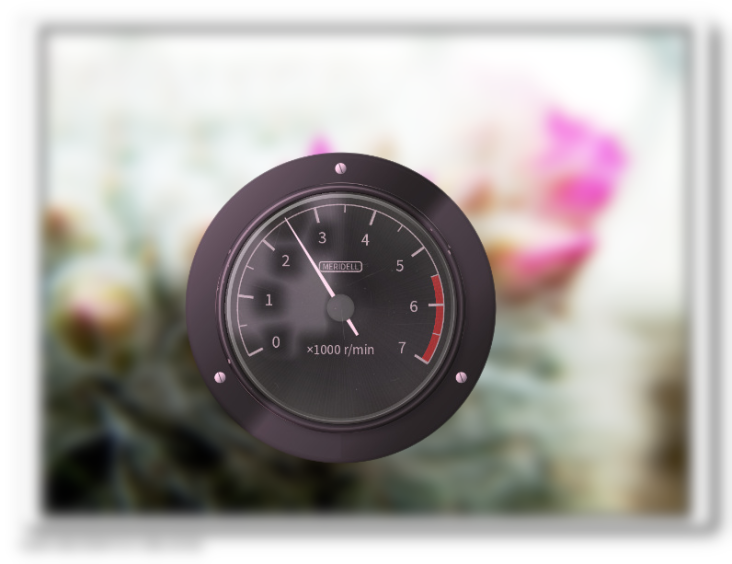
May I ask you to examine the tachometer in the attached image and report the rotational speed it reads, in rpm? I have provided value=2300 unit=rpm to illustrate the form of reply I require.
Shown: value=2500 unit=rpm
